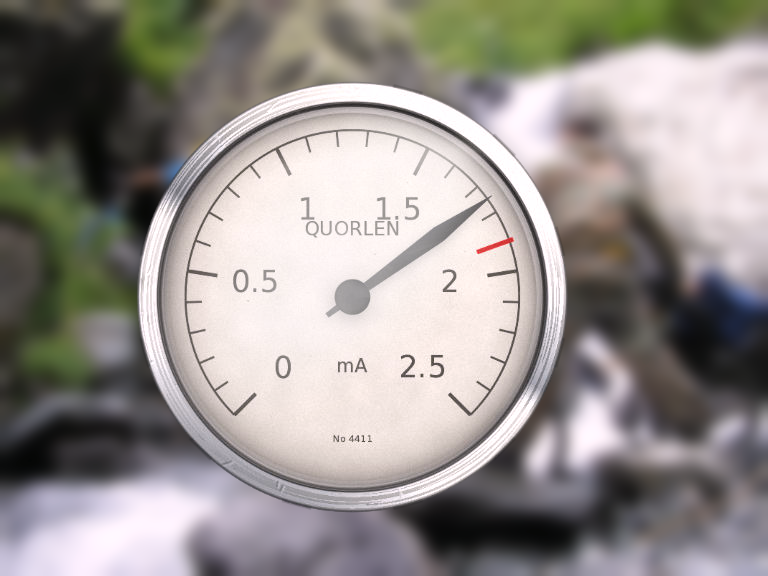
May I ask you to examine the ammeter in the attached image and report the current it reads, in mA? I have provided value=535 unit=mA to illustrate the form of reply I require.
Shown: value=1.75 unit=mA
